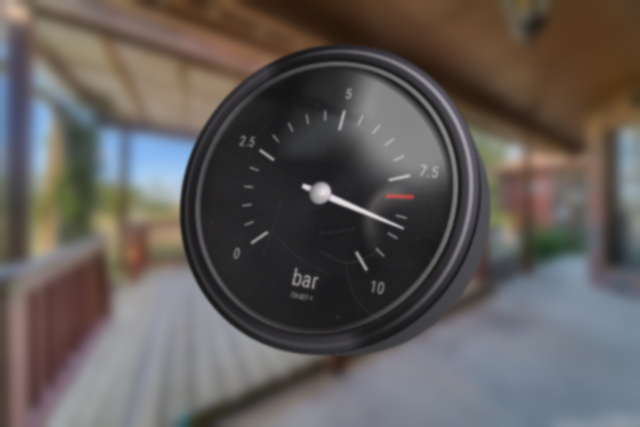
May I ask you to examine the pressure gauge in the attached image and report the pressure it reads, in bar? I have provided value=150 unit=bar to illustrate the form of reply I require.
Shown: value=8.75 unit=bar
